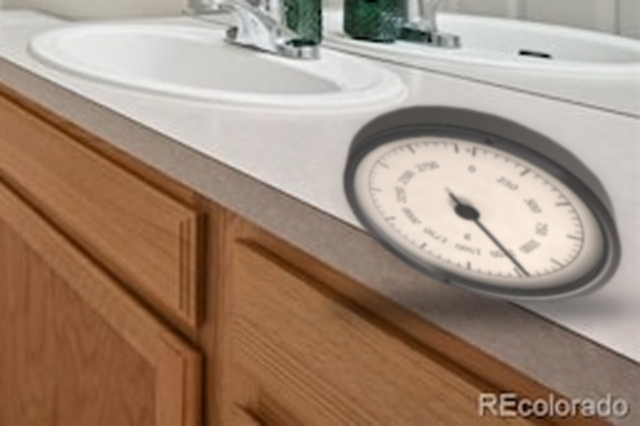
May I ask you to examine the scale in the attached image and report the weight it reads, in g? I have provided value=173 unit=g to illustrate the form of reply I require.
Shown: value=1200 unit=g
